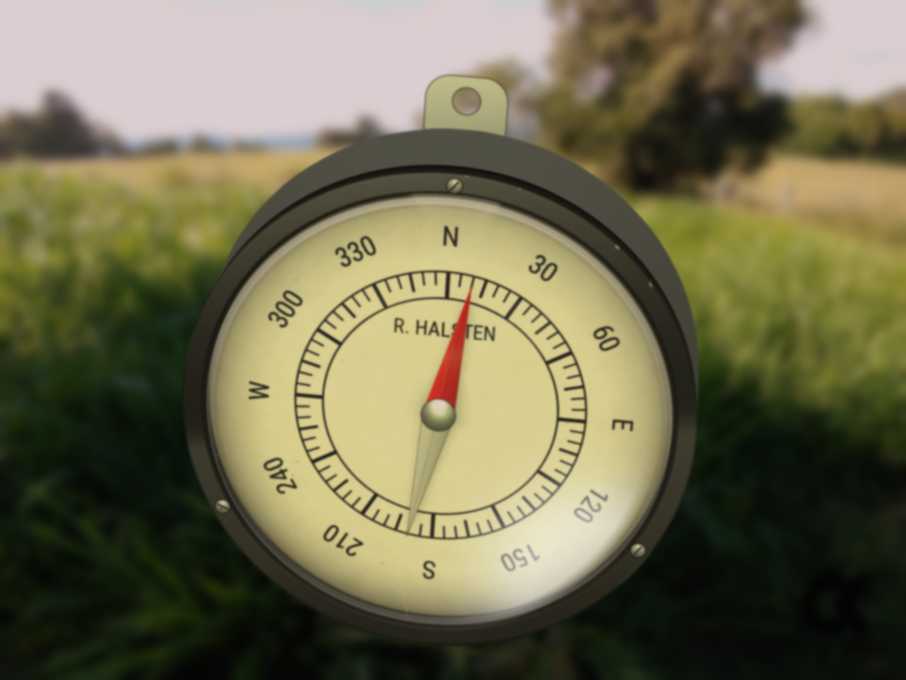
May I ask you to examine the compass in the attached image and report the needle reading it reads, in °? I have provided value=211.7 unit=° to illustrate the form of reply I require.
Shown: value=10 unit=°
